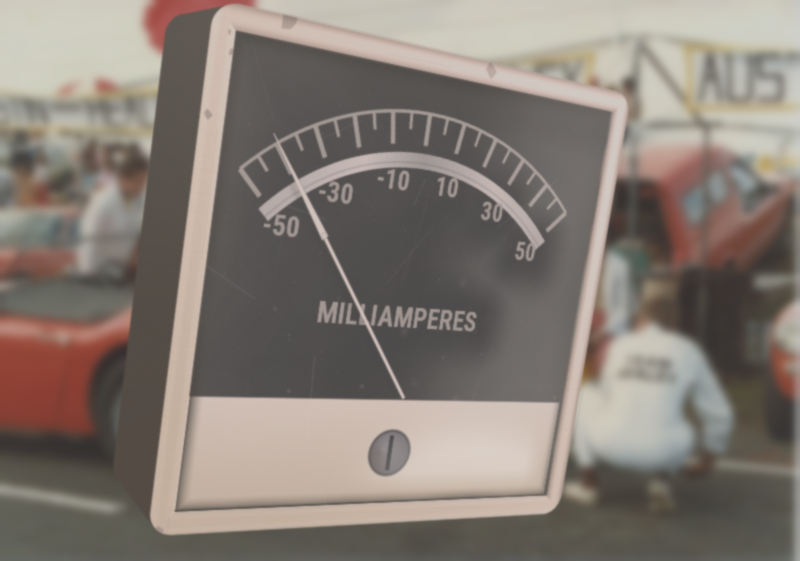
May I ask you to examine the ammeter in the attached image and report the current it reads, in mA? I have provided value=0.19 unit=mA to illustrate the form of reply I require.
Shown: value=-40 unit=mA
